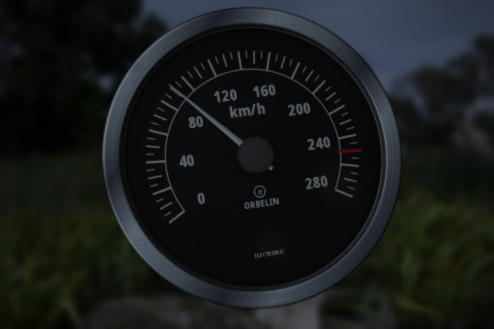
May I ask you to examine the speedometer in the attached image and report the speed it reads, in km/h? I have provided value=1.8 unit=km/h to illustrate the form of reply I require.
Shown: value=90 unit=km/h
